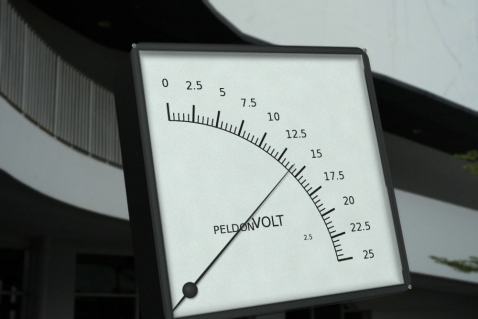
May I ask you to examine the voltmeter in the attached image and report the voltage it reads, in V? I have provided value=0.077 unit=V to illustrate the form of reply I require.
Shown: value=14 unit=V
